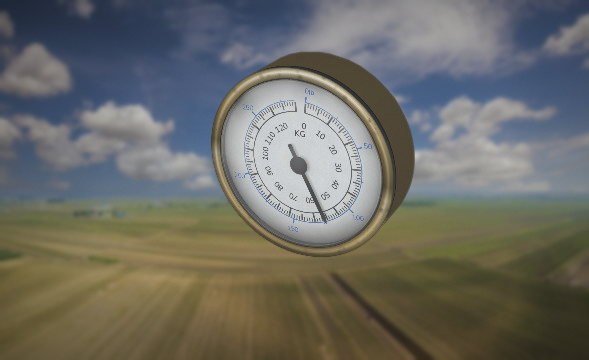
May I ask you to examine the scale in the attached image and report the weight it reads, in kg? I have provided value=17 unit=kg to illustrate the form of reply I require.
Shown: value=55 unit=kg
